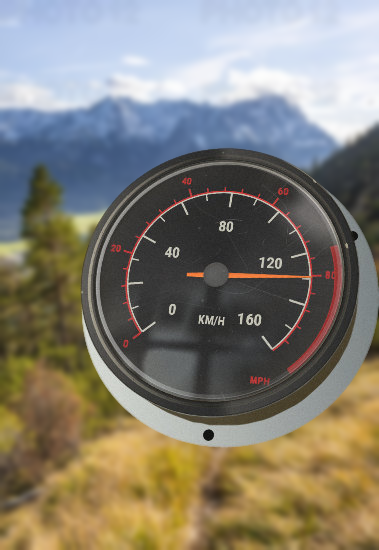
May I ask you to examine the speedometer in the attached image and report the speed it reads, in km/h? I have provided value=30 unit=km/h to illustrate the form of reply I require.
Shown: value=130 unit=km/h
